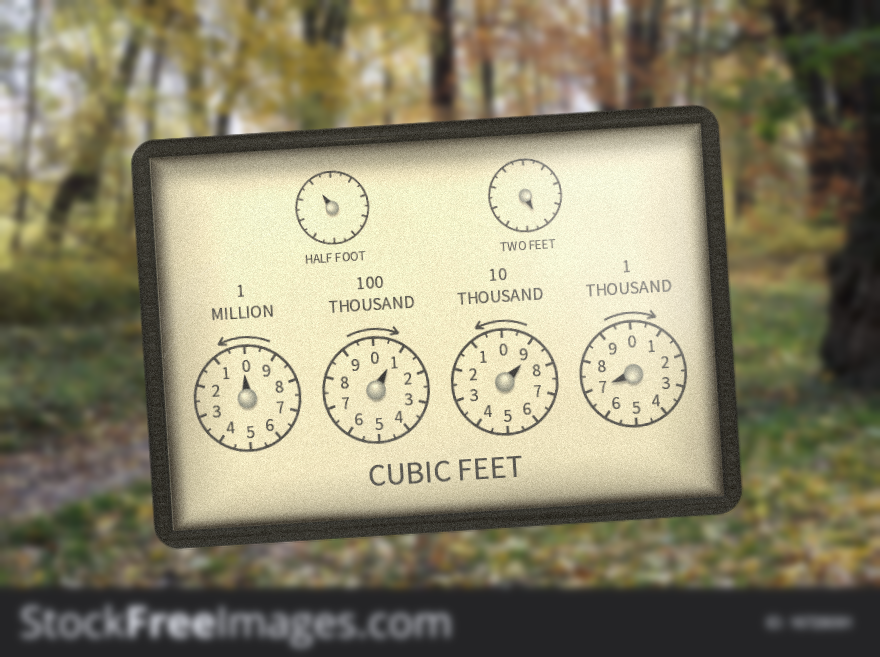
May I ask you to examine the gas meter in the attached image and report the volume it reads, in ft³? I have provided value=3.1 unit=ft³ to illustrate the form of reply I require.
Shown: value=8700 unit=ft³
